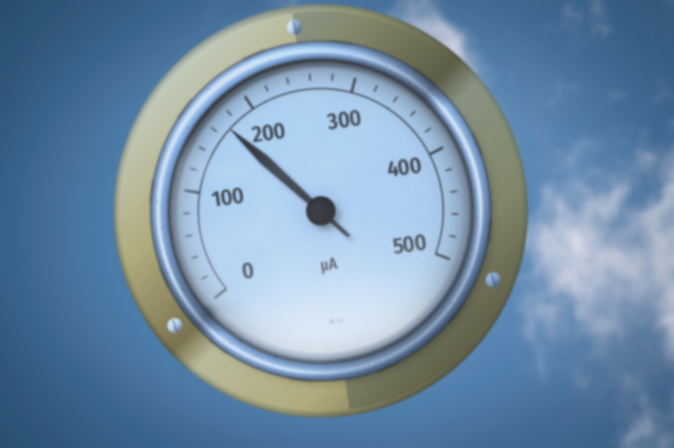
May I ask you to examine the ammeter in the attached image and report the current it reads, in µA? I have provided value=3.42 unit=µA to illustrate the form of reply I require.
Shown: value=170 unit=µA
